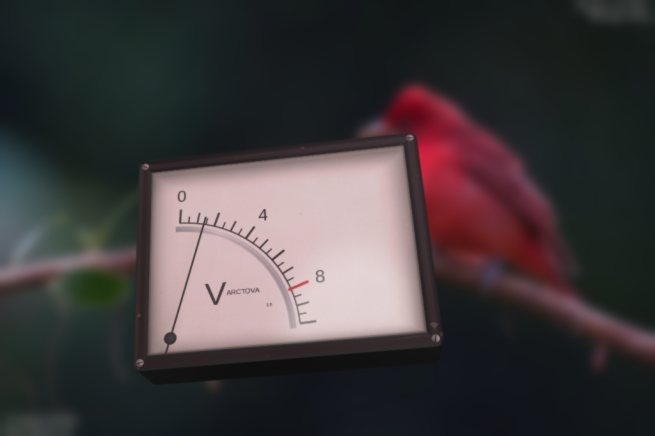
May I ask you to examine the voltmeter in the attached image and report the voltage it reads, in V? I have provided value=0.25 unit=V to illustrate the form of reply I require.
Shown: value=1.5 unit=V
